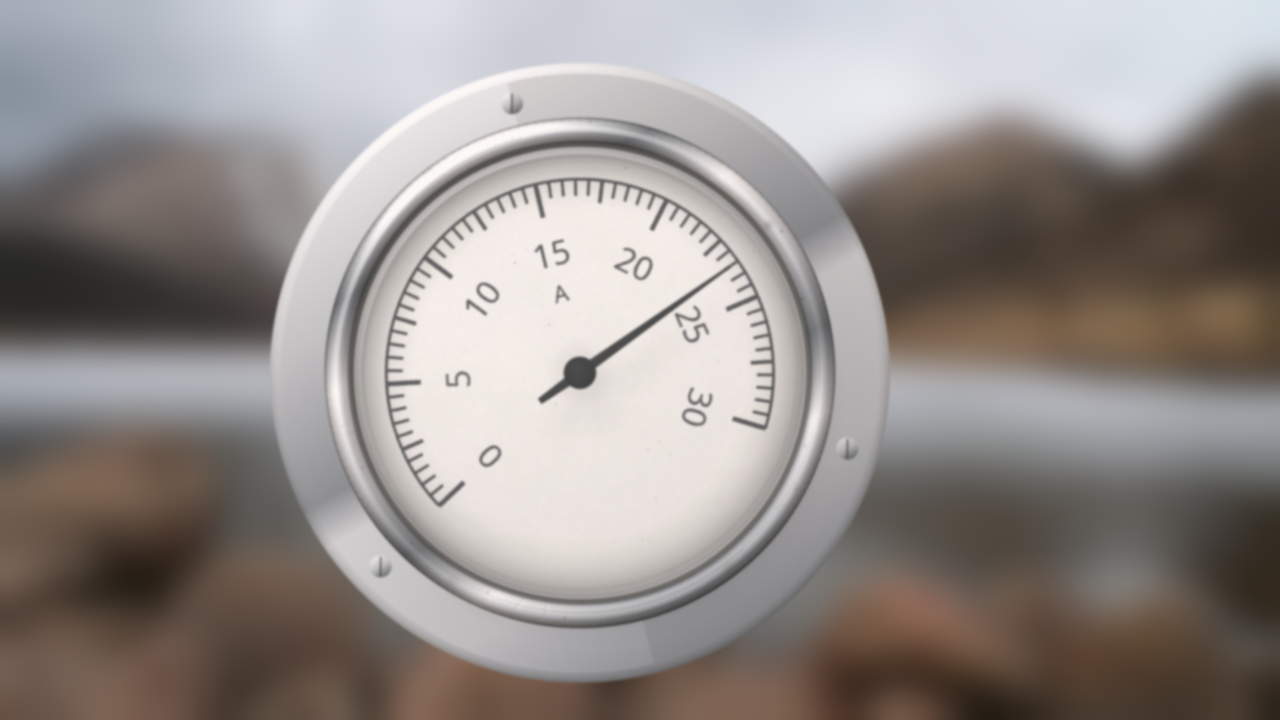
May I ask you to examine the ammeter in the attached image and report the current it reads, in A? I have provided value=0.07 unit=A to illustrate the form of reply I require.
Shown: value=23.5 unit=A
